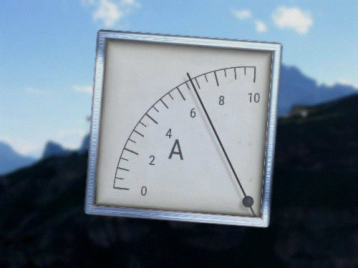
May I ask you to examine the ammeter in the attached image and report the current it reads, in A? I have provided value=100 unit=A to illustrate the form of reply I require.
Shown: value=6.75 unit=A
